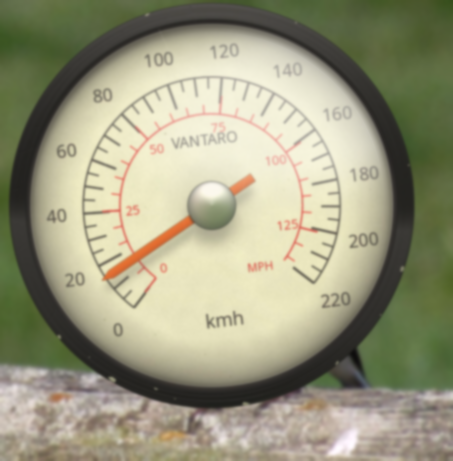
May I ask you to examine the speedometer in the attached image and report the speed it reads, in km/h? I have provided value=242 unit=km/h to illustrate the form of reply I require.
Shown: value=15 unit=km/h
